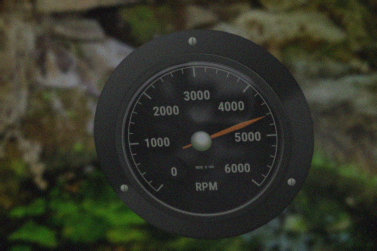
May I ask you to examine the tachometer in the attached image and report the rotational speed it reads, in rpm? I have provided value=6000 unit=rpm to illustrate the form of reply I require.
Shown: value=4600 unit=rpm
